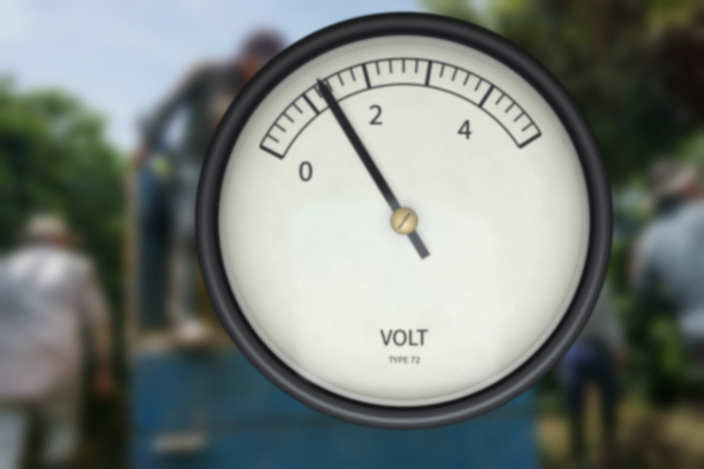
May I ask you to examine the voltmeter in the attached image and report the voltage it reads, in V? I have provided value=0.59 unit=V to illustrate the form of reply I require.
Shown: value=1.3 unit=V
